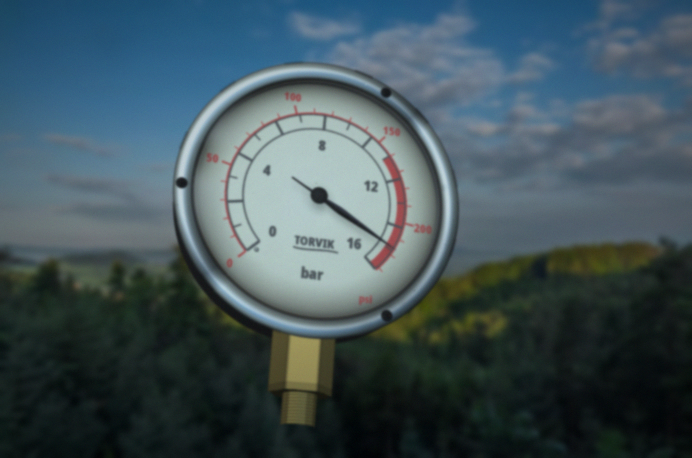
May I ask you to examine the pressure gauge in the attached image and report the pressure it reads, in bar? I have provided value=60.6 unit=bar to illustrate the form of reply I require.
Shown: value=15 unit=bar
